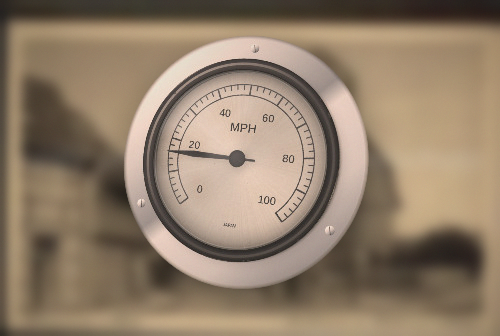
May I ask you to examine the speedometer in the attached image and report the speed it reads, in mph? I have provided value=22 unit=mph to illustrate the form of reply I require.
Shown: value=16 unit=mph
